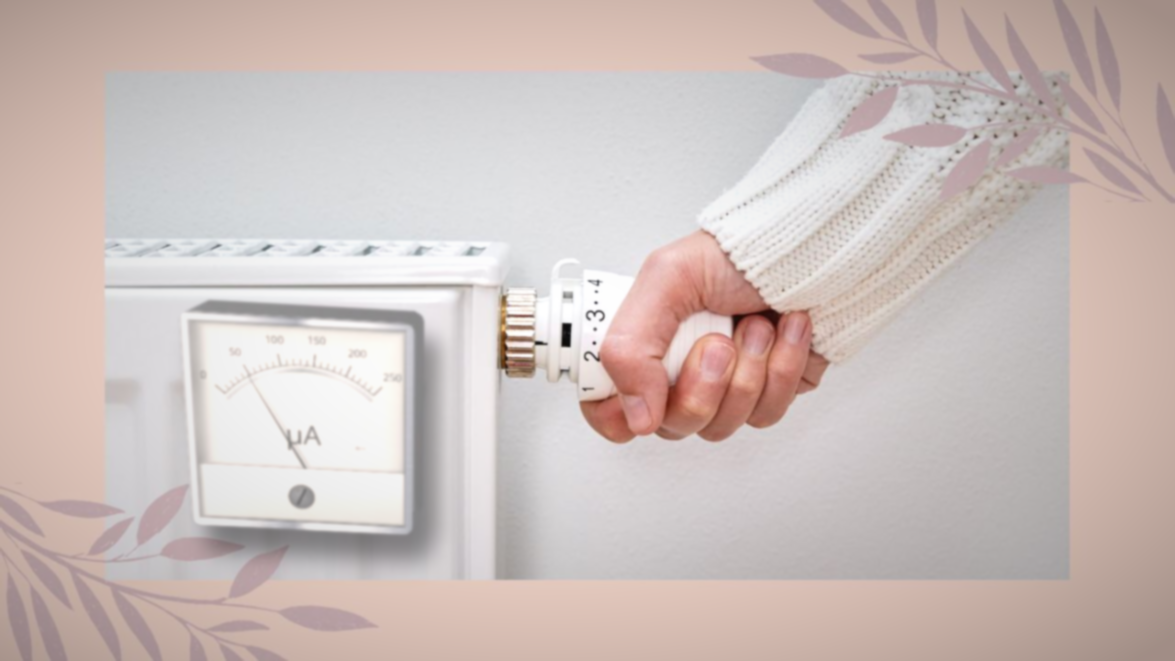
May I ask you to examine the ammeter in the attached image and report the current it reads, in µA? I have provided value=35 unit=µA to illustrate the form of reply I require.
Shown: value=50 unit=µA
